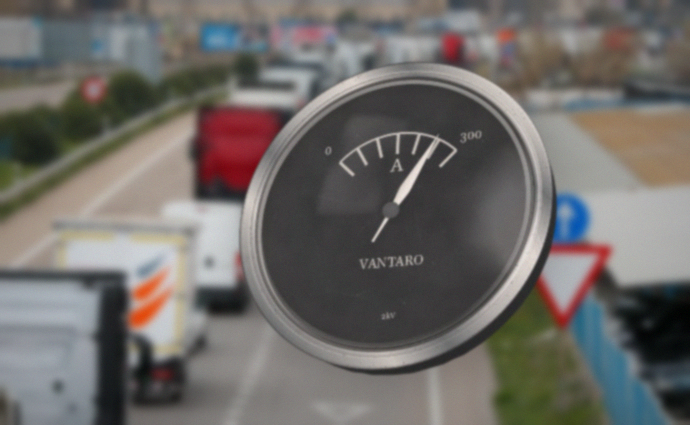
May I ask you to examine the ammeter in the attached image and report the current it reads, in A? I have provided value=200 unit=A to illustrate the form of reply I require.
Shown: value=250 unit=A
